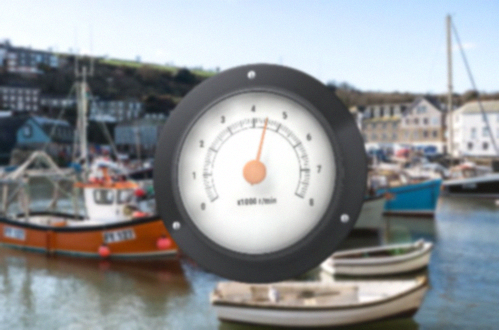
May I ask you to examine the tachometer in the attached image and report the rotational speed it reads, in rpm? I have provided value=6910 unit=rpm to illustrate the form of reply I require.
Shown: value=4500 unit=rpm
